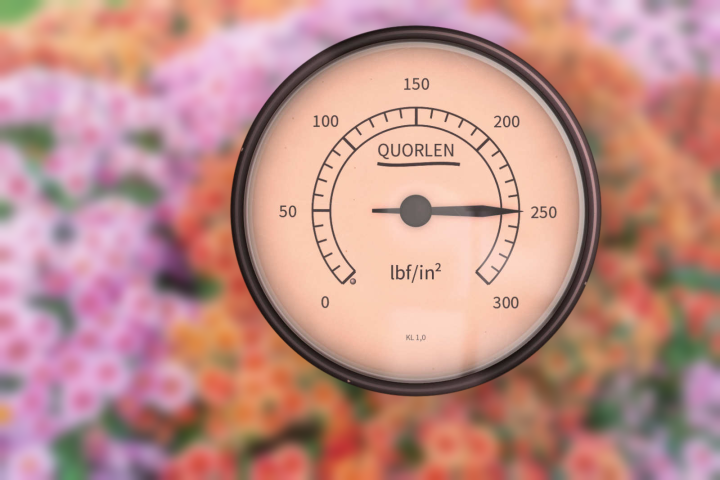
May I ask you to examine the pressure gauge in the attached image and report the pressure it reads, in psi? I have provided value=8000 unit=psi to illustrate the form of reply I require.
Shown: value=250 unit=psi
